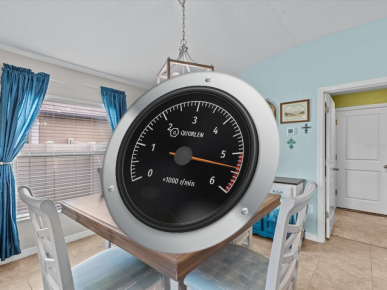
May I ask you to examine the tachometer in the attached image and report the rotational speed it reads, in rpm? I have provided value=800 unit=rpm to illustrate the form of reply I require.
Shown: value=5400 unit=rpm
